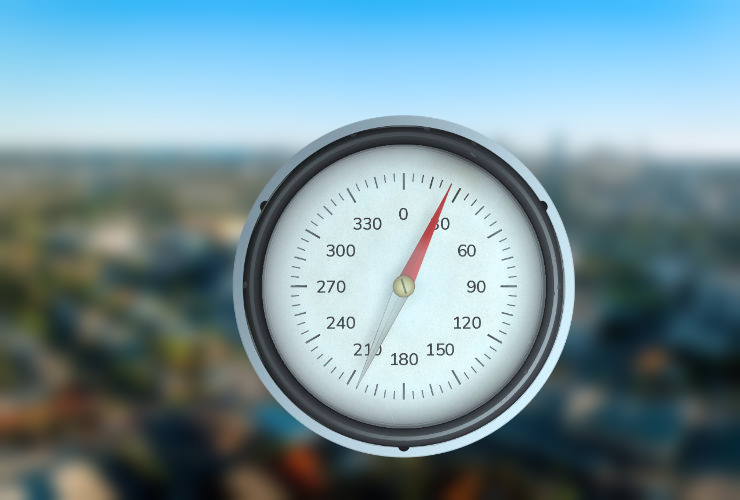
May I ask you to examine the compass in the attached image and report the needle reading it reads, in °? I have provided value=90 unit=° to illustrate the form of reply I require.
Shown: value=25 unit=°
